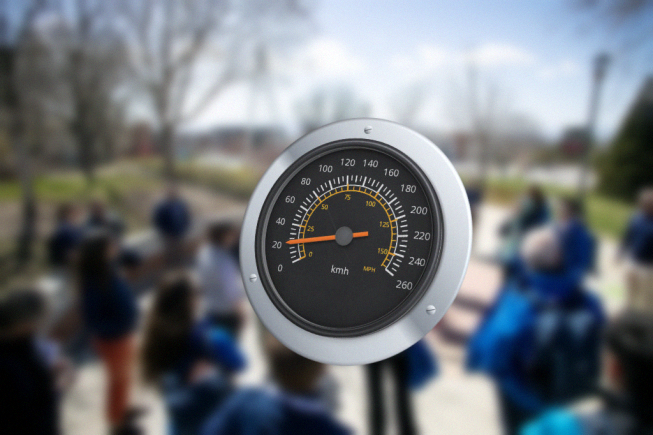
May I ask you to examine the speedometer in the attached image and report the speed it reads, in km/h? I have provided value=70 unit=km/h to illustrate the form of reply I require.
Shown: value=20 unit=km/h
